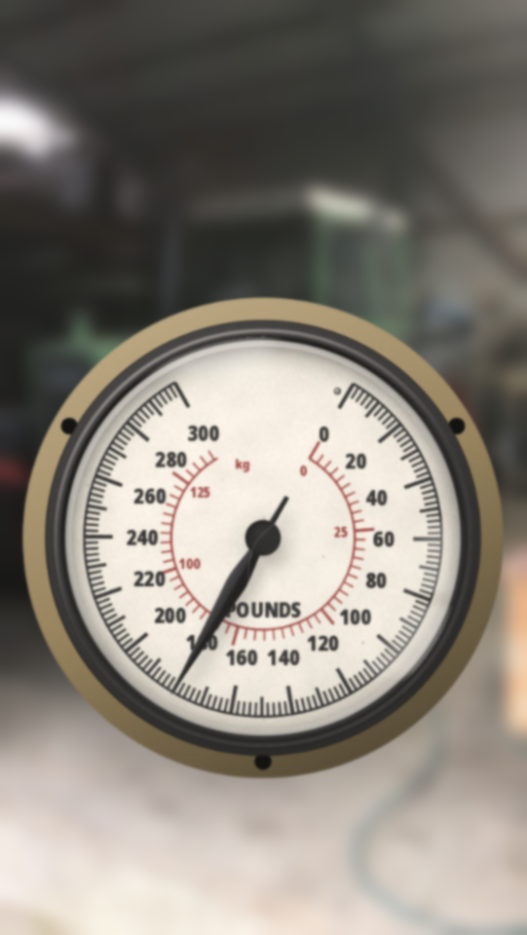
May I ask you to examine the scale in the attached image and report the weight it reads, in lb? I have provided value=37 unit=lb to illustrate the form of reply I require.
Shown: value=180 unit=lb
